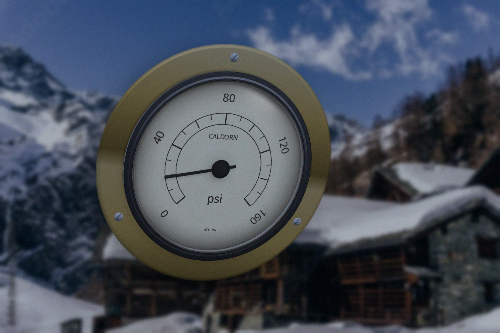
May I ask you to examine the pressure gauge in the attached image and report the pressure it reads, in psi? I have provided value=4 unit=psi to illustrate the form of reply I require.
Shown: value=20 unit=psi
